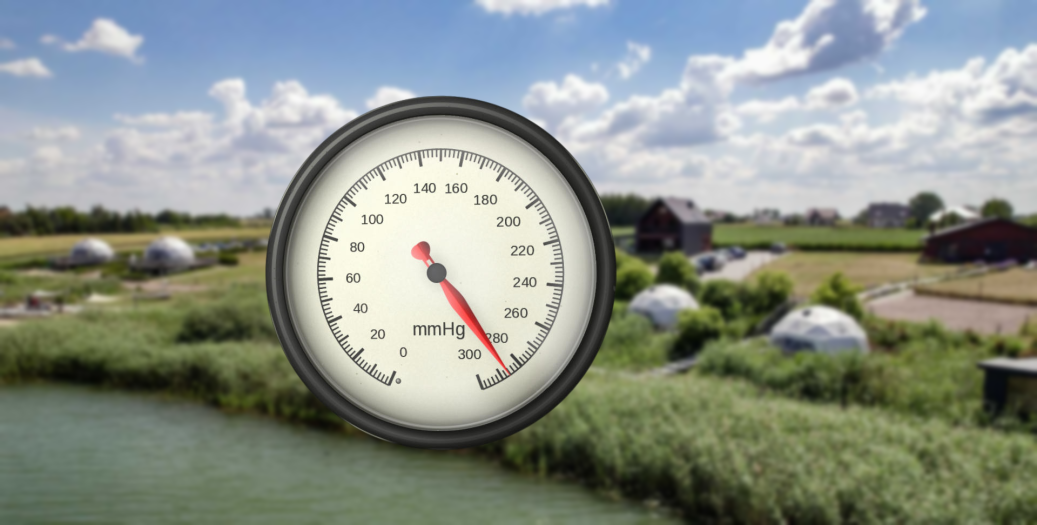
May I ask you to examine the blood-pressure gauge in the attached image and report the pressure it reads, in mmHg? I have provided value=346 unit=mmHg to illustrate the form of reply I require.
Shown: value=286 unit=mmHg
